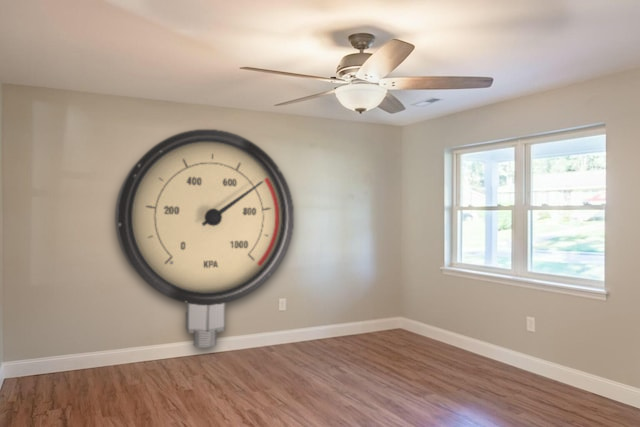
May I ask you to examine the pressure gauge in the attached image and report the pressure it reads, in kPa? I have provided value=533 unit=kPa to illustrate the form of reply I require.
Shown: value=700 unit=kPa
